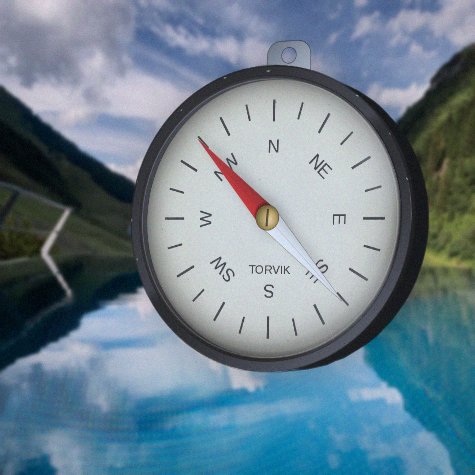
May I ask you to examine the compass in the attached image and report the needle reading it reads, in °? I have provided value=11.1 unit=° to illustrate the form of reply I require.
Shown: value=315 unit=°
